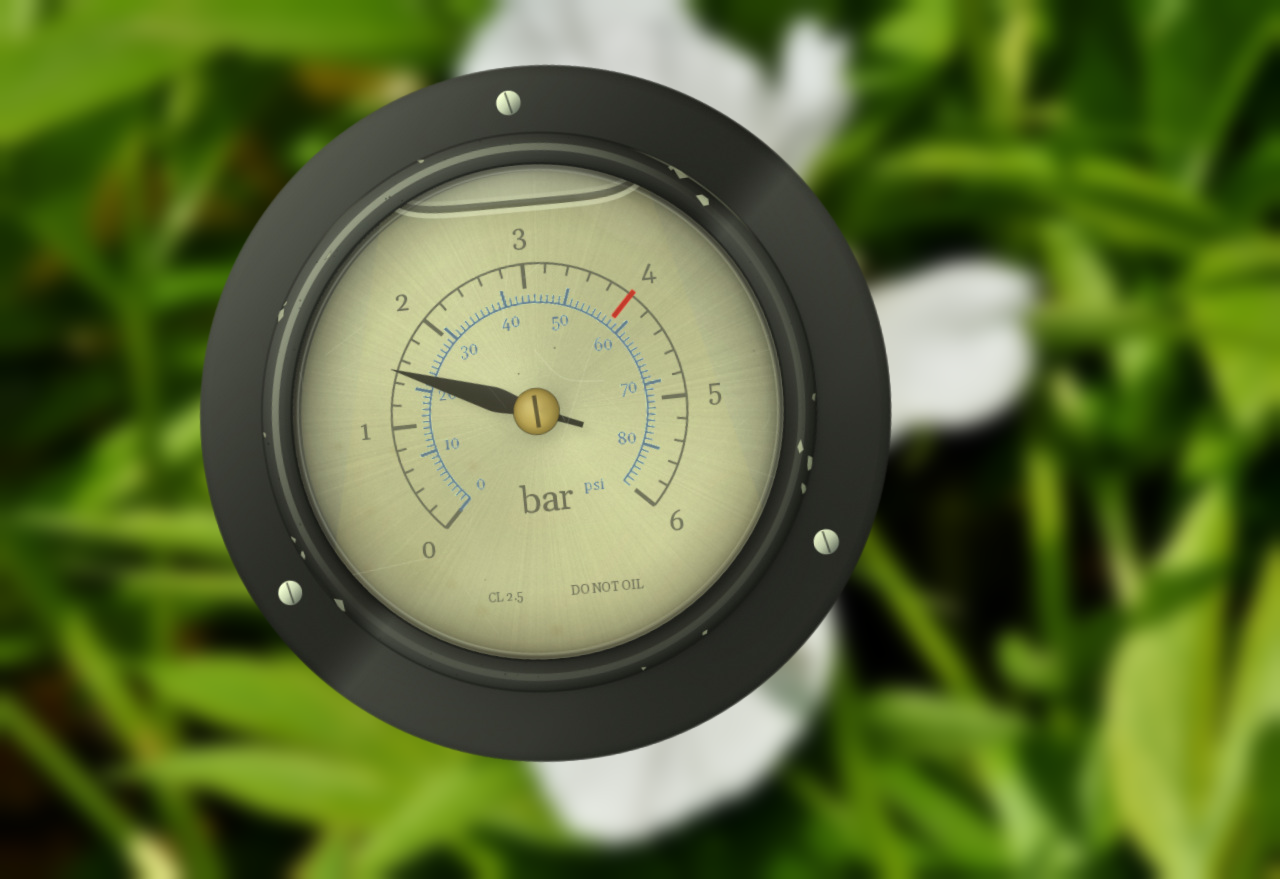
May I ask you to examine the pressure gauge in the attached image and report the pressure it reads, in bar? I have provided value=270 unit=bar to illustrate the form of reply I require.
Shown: value=1.5 unit=bar
